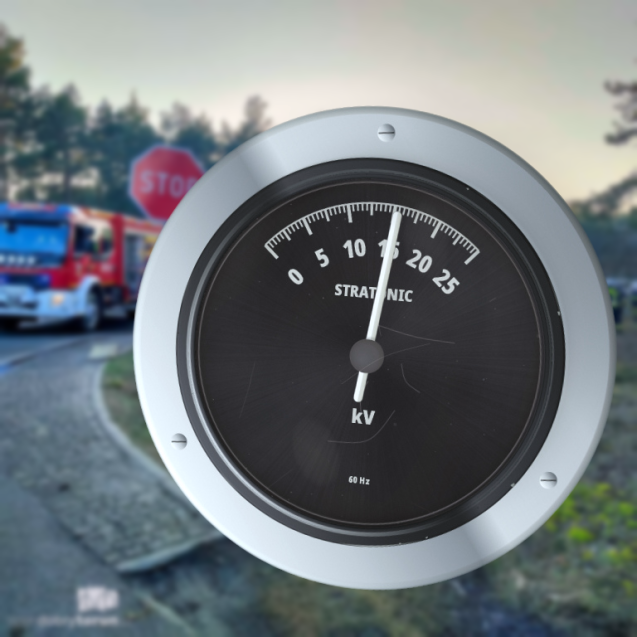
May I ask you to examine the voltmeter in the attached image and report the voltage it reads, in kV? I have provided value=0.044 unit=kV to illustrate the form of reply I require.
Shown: value=15.5 unit=kV
